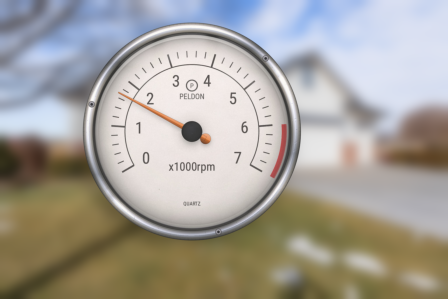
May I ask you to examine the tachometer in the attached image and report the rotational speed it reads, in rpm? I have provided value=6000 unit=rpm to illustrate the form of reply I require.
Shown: value=1700 unit=rpm
